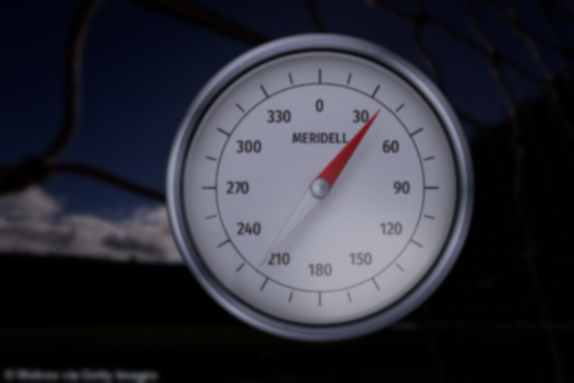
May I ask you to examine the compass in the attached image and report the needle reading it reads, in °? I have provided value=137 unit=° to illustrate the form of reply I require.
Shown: value=37.5 unit=°
